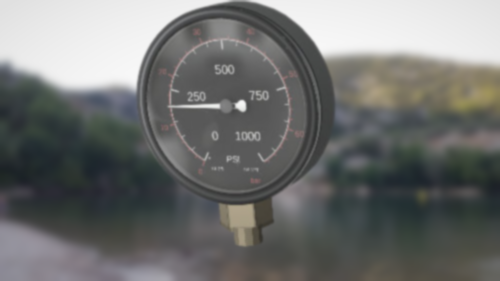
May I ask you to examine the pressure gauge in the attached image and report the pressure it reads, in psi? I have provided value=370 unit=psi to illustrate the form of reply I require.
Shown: value=200 unit=psi
